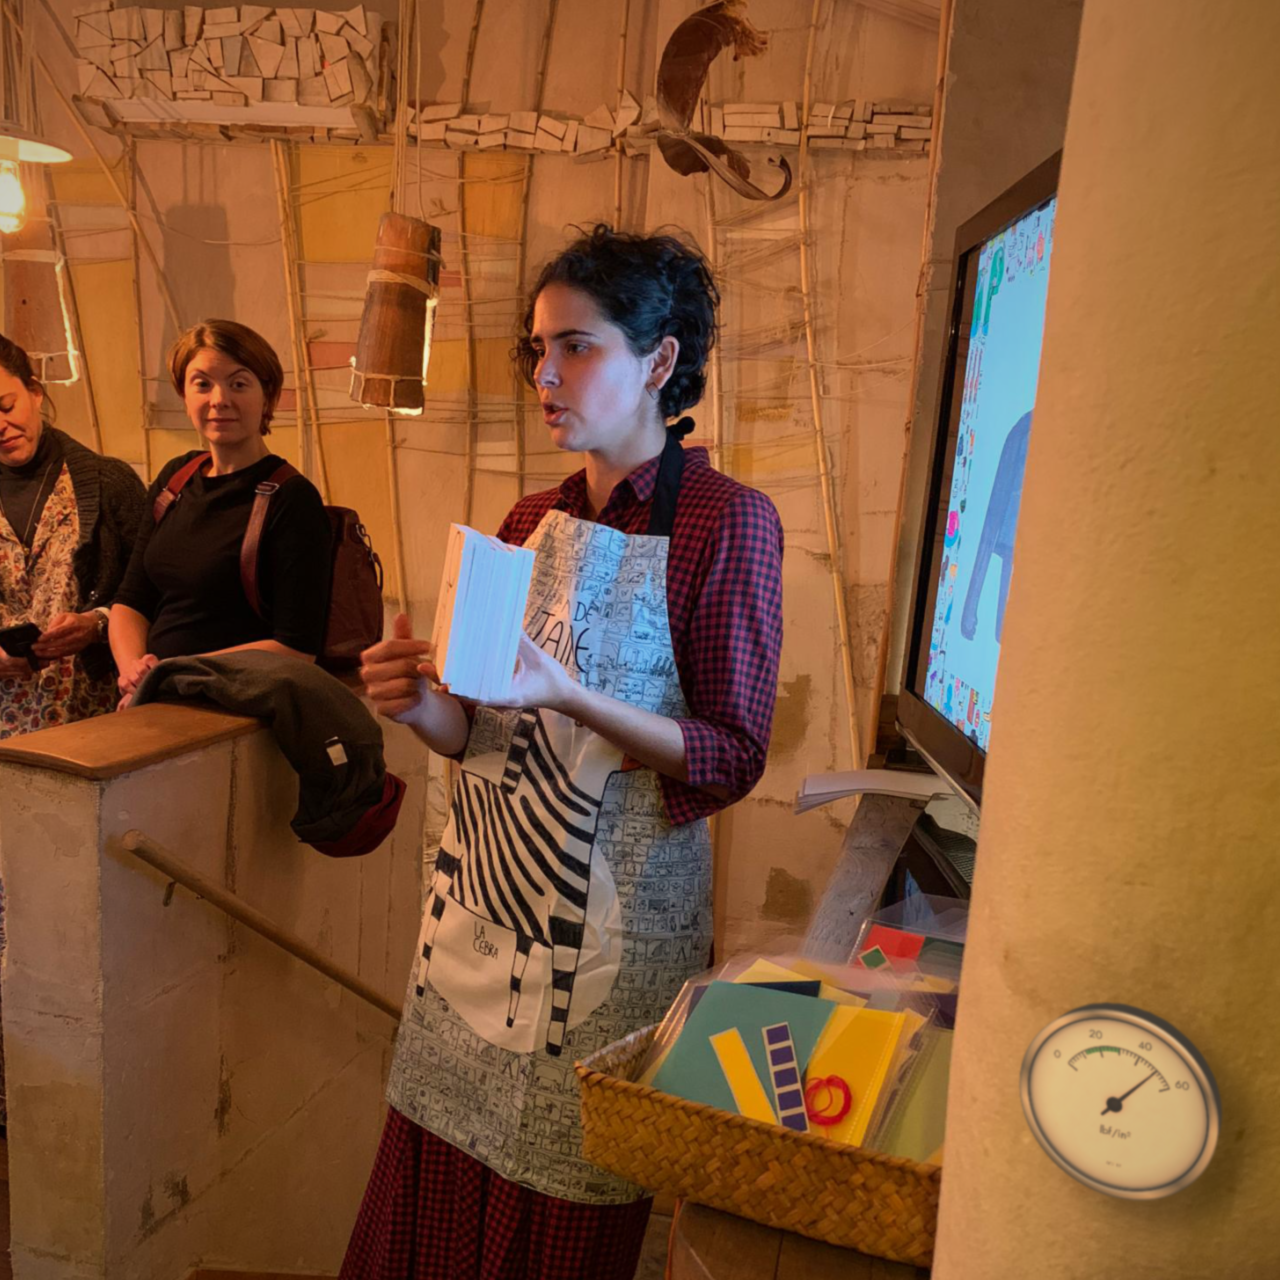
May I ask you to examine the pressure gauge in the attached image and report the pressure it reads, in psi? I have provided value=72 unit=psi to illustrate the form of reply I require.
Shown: value=50 unit=psi
